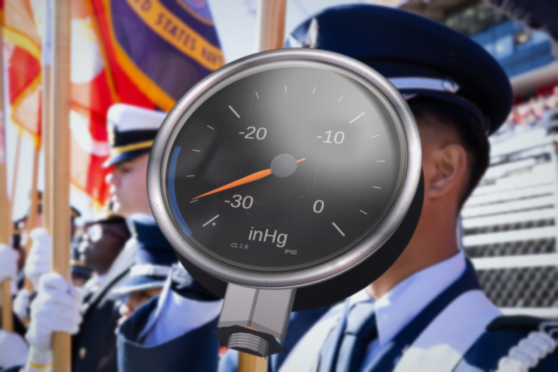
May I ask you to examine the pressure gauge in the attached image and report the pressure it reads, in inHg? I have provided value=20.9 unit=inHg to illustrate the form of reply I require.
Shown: value=-28 unit=inHg
